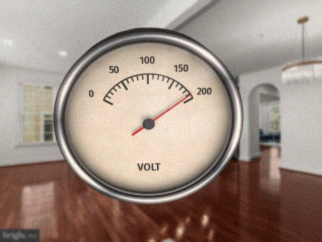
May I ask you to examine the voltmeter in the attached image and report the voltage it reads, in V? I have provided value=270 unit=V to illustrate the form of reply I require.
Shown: value=190 unit=V
